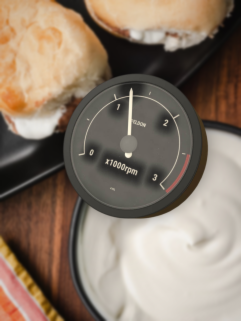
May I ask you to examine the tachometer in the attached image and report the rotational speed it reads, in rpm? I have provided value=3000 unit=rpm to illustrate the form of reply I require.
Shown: value=1250 unit=rpm
